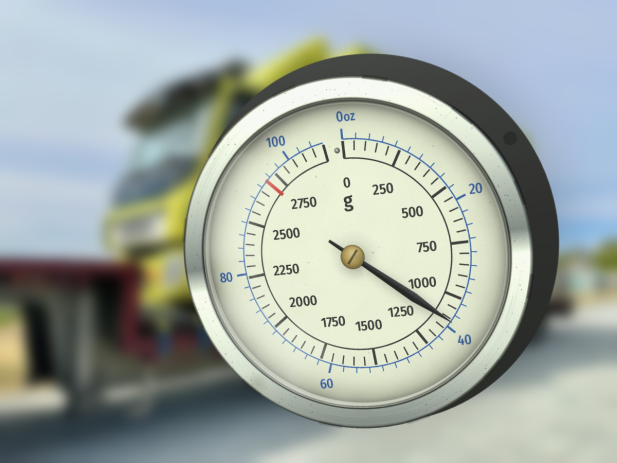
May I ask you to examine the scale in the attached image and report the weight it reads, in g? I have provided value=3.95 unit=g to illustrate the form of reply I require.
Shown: value=1100 unit=g
